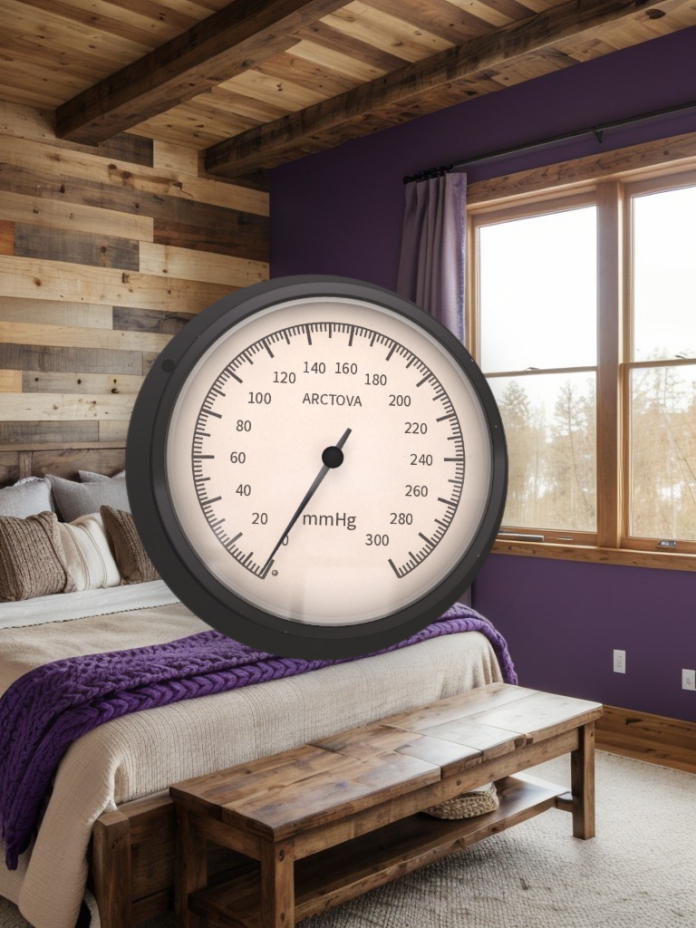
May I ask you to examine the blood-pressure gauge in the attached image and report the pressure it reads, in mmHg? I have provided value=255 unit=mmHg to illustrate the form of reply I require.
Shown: value=2 unit=mmHg
